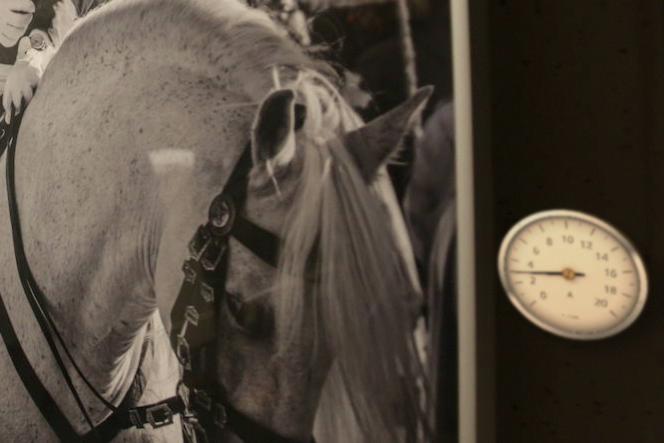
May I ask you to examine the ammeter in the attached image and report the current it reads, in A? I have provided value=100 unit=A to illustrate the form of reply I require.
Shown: value=3 unit=A
